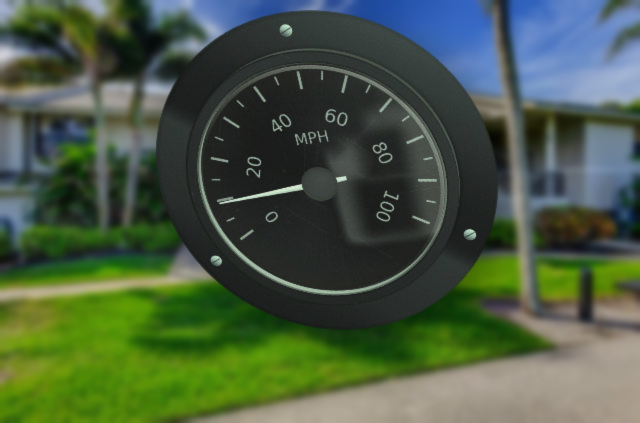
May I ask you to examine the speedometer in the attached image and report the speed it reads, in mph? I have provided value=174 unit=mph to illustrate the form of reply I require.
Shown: value=10 unit=mph
